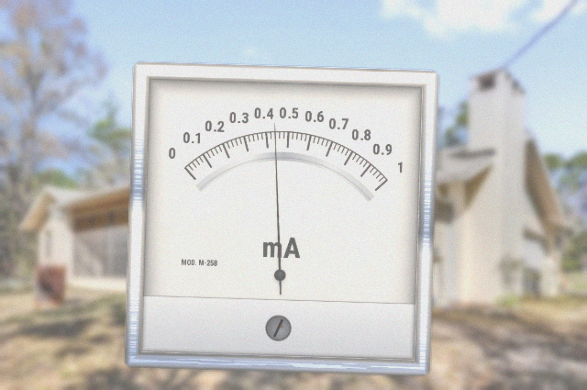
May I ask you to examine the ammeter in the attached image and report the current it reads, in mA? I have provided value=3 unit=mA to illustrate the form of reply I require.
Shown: value=0.44 unit=mA
